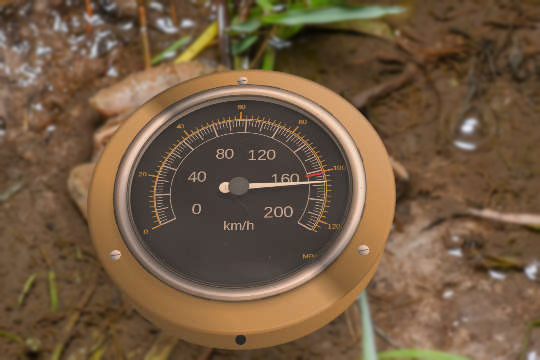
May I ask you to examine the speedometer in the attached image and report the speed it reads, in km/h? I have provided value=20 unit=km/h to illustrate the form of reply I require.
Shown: value=170 unit=km/h
